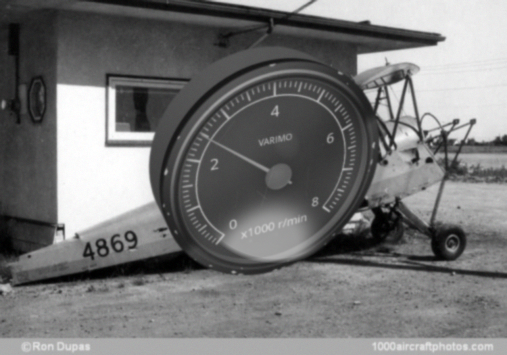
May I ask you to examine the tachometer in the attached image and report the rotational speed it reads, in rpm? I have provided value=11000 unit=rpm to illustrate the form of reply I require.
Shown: value=2500 unit=rpm
